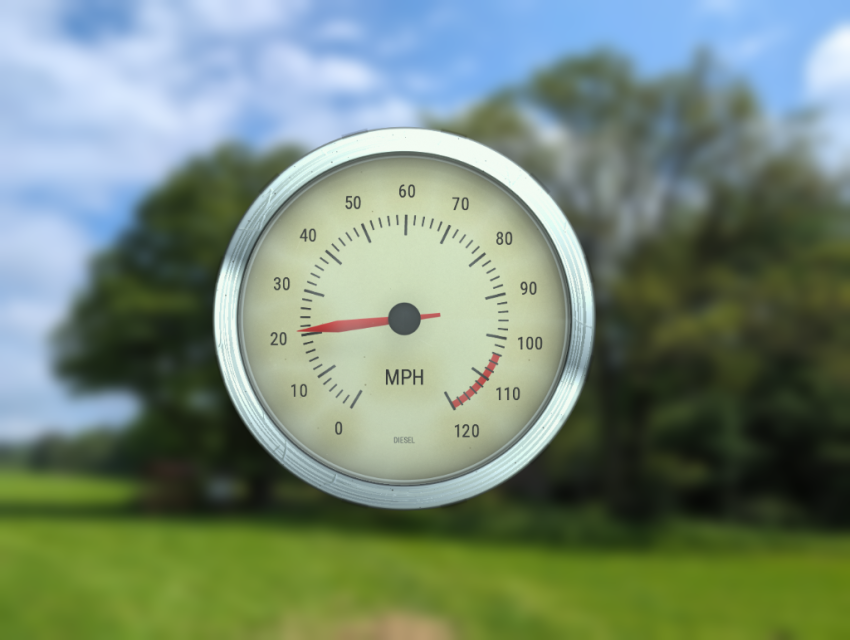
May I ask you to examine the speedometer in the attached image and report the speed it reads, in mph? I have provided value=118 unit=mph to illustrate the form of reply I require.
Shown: value=21 unit=mph
